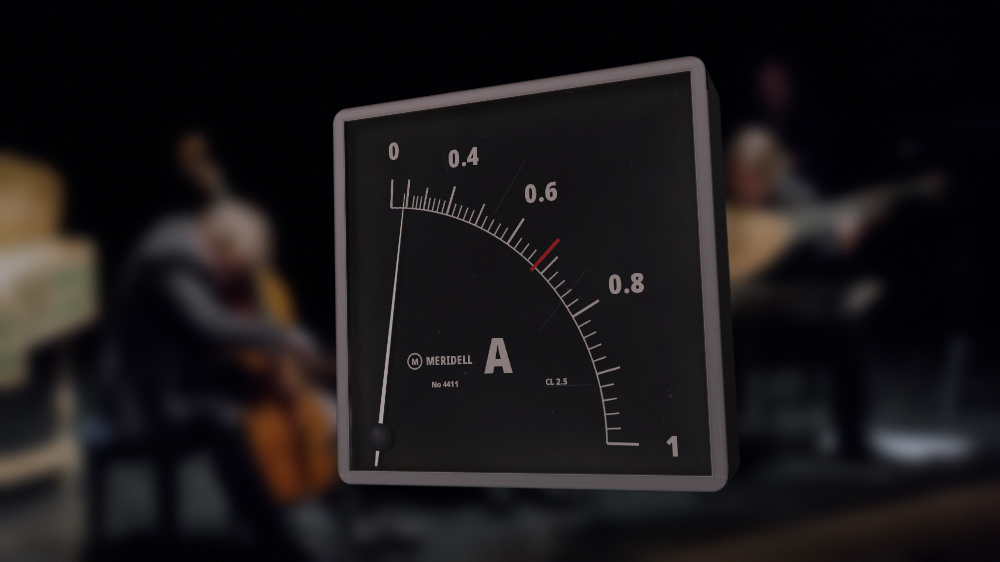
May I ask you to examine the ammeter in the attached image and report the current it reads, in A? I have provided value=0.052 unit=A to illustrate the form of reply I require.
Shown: value=0.2 unit=A
